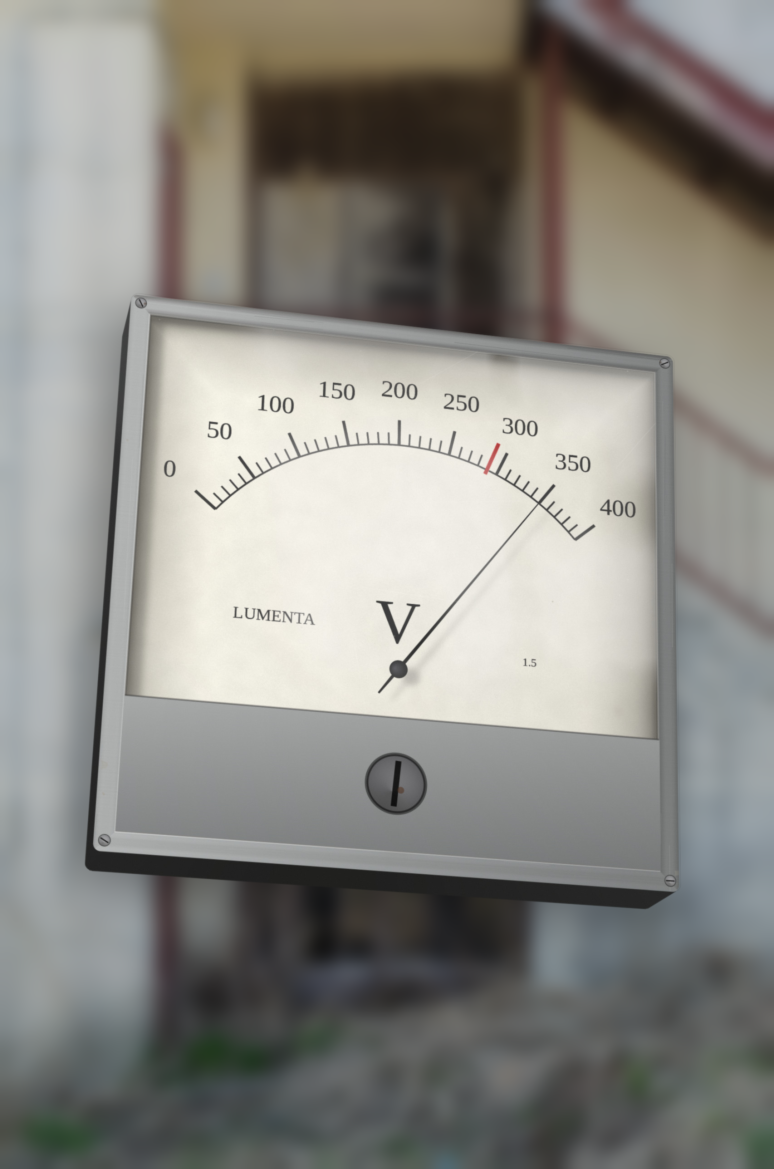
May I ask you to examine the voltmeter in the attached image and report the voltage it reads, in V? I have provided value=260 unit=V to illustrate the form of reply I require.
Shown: value=350 unit=V
